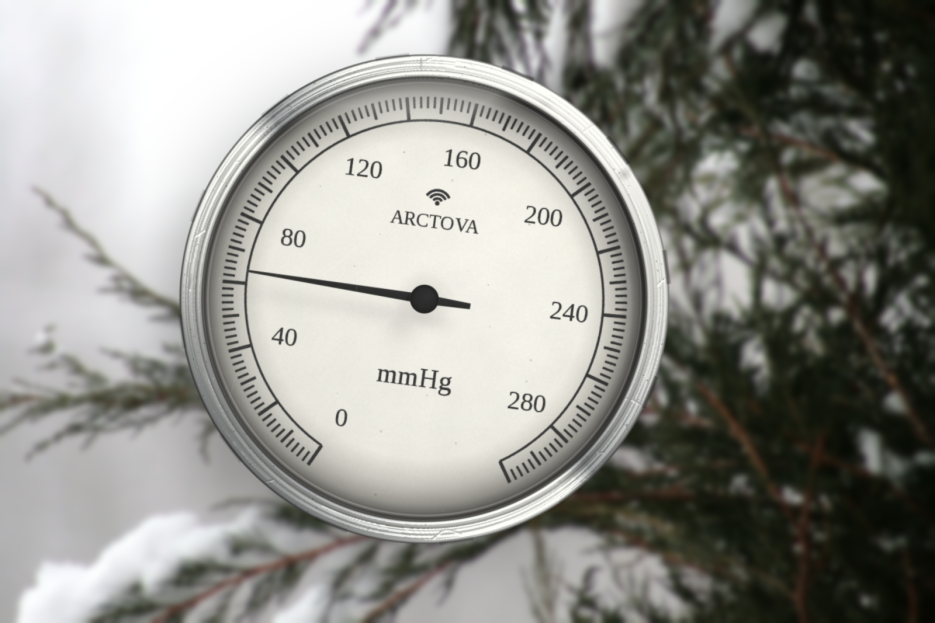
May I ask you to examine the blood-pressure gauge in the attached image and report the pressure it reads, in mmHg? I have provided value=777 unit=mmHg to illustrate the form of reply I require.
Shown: value=64 unit=mmHg
